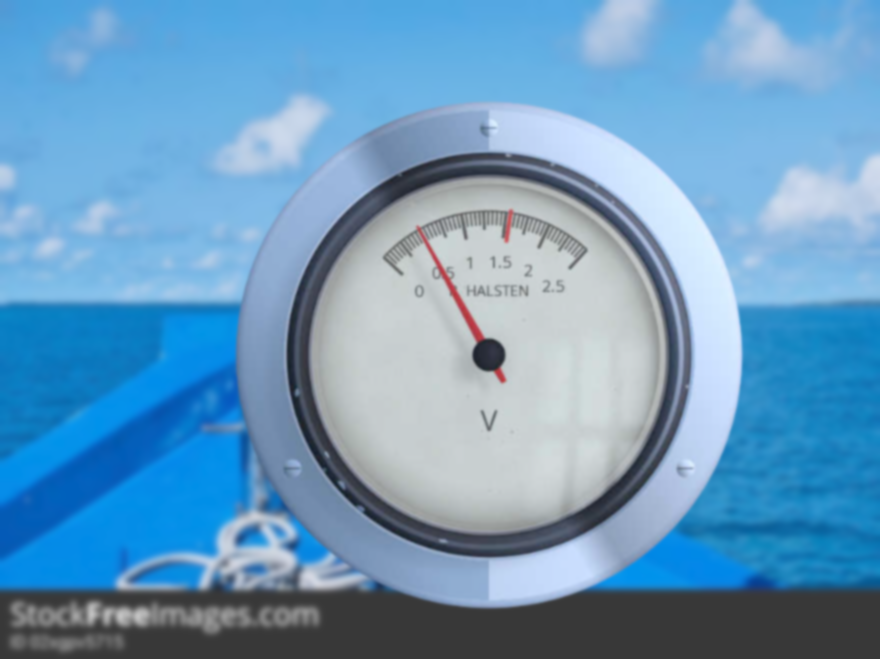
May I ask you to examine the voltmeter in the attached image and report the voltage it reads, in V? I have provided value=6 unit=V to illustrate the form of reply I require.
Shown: value=0.5 unit=V
